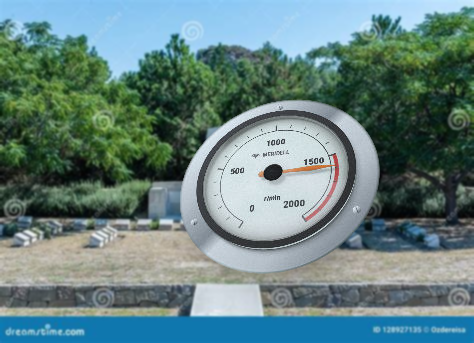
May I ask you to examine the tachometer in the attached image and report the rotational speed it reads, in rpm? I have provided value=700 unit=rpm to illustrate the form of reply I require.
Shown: value=1600 unit=rpm
